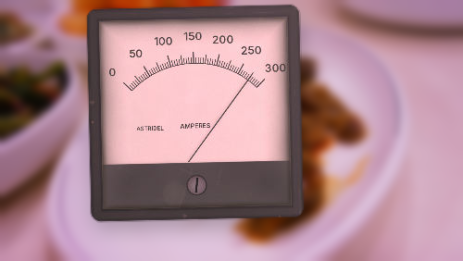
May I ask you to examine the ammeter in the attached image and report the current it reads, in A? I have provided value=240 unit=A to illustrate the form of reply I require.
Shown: value=275 unit=A
